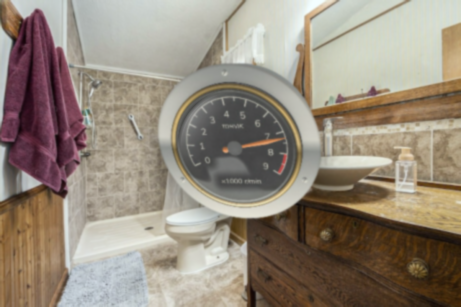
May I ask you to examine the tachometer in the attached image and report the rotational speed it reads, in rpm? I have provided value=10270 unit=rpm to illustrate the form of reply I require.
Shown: value=7250 unit=rpm
